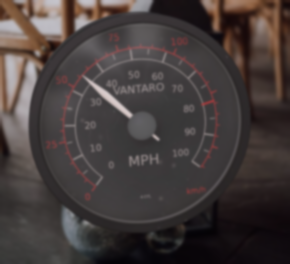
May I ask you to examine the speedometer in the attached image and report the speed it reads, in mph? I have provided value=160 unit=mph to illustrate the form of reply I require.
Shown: value=35 unit=mph
